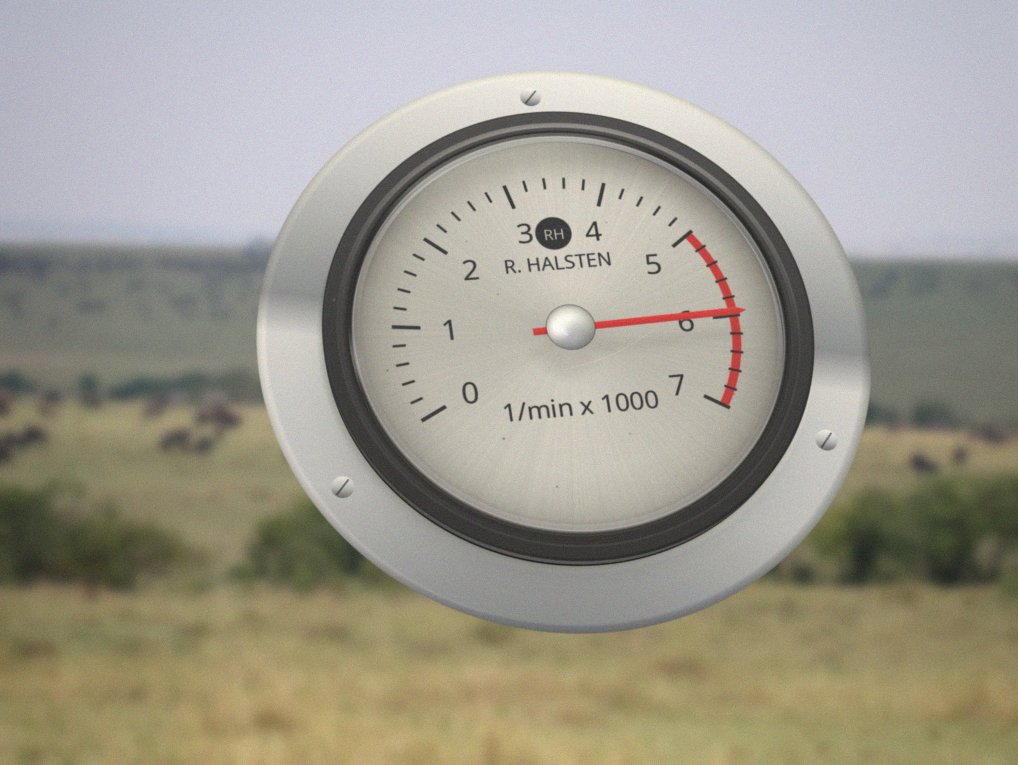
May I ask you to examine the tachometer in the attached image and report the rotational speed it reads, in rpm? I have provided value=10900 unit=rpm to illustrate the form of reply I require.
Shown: value=6000 unit=rpm
